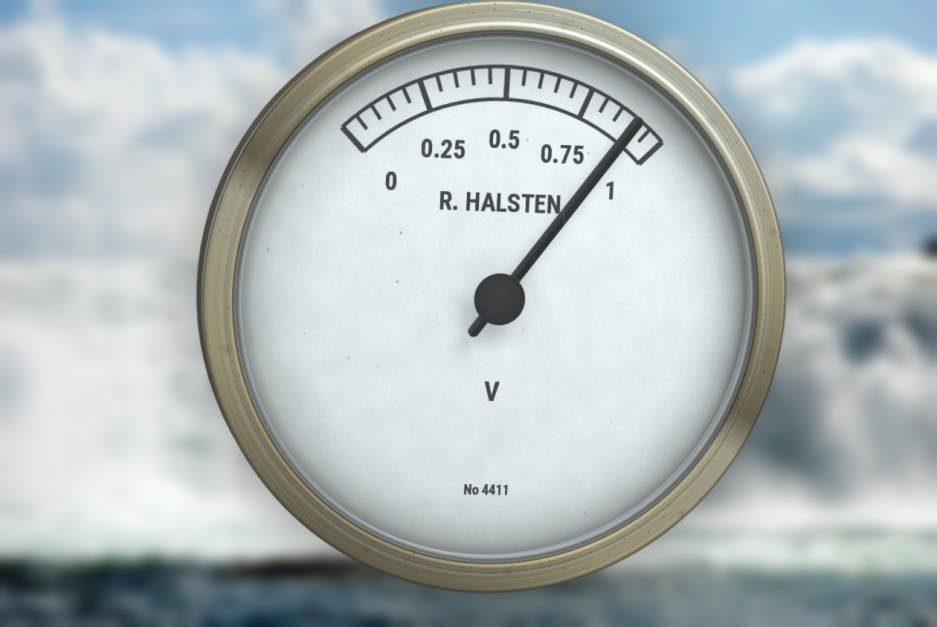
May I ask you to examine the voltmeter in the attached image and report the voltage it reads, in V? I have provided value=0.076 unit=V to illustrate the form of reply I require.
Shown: value=0.9 unit=V
